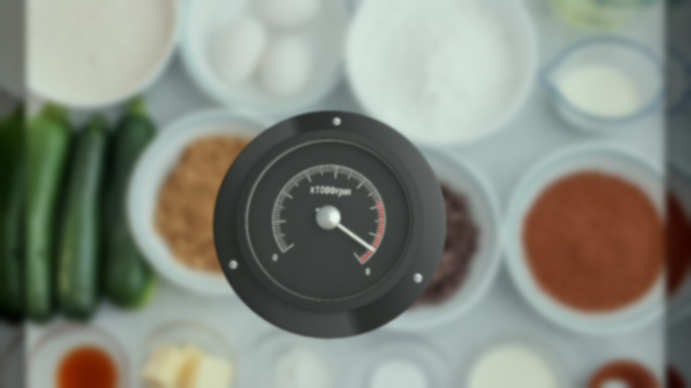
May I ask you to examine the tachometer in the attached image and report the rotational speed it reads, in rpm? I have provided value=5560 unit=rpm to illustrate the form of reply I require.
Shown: value=7500 unit=rpm
